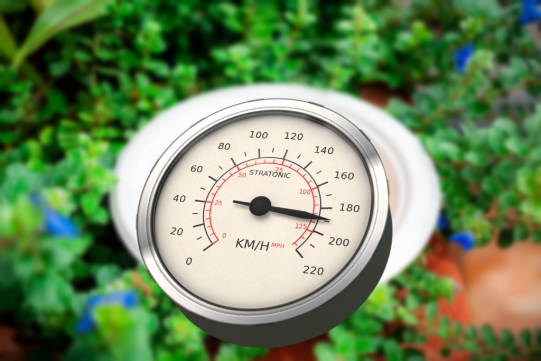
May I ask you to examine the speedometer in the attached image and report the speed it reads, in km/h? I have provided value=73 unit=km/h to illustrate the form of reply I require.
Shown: value=190 unit=km/h
